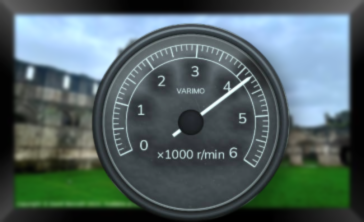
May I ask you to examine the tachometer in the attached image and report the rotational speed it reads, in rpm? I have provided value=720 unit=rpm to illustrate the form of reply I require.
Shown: value=4200 unit=rpm
